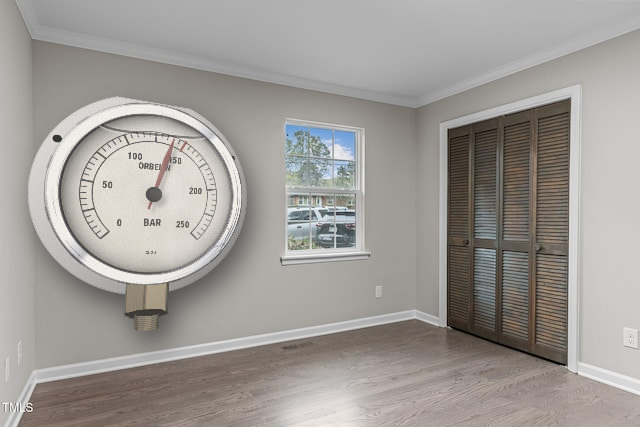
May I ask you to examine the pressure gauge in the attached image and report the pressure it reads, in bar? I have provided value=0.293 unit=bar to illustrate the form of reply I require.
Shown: value=140 unit=bar
